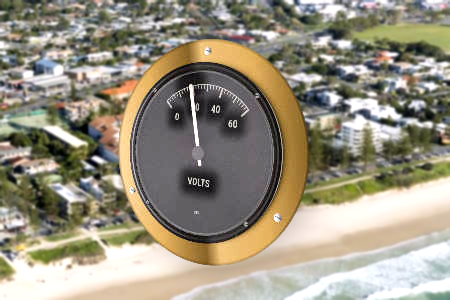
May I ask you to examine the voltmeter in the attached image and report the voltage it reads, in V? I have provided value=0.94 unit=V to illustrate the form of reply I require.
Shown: value=20 unit=V
